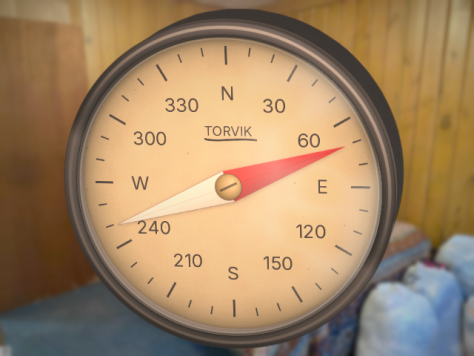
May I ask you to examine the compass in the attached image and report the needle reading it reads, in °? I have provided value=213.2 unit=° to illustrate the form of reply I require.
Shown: value=70 unit=°
